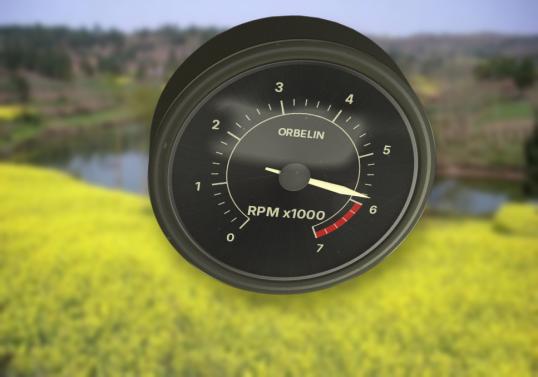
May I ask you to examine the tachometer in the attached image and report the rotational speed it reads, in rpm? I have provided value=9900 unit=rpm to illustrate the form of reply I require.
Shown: value=5800 unit=rpm
